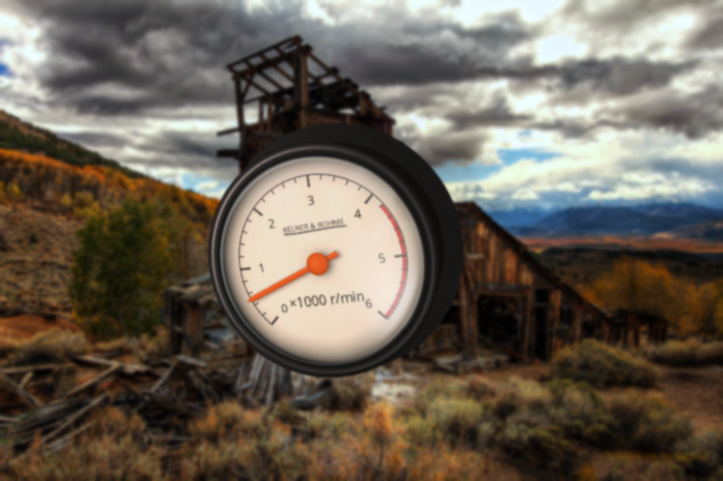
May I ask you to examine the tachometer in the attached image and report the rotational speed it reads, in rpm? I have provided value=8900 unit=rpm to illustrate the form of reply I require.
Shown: value=500 unit=rpm
